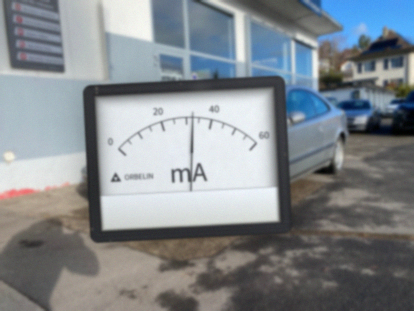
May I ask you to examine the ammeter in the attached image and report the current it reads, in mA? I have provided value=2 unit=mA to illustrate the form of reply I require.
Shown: value=32.5 unit=mA
